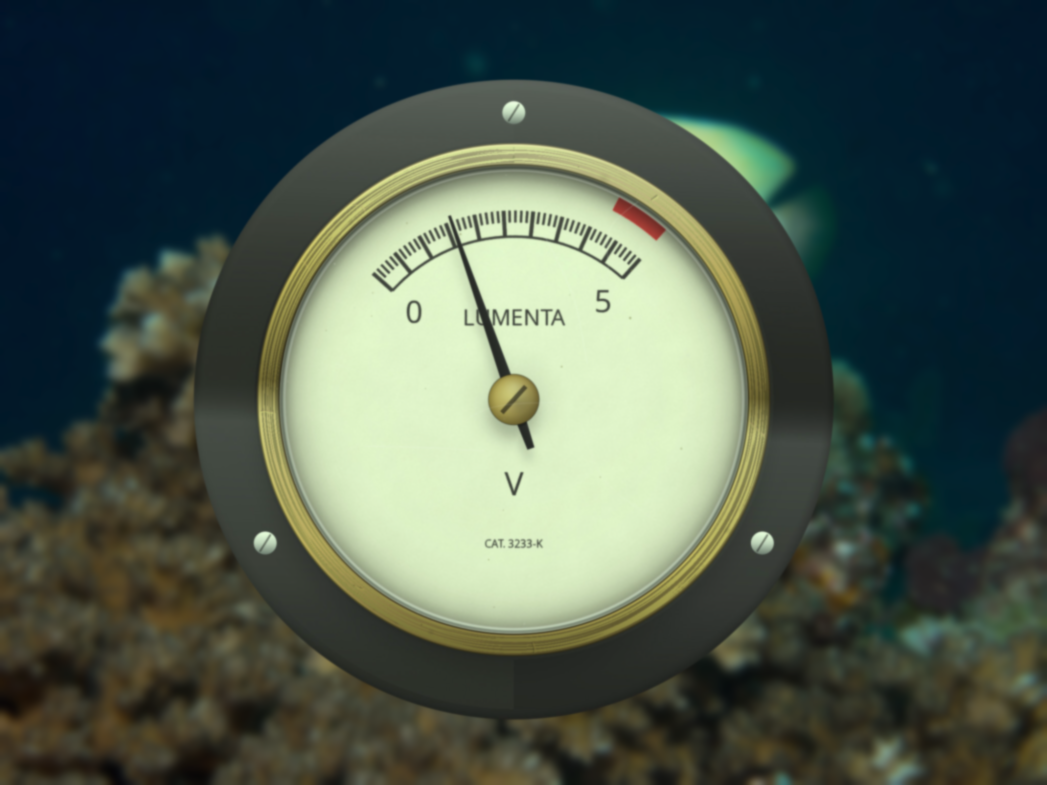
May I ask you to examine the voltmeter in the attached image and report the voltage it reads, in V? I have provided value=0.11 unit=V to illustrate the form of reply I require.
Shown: value=1.6 unit=V
